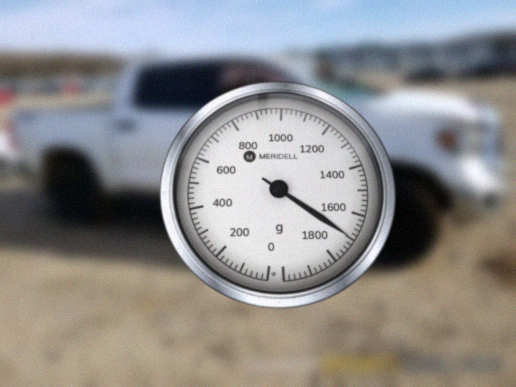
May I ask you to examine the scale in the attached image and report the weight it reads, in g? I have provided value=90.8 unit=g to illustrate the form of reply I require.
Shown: value=1700 unit=g
